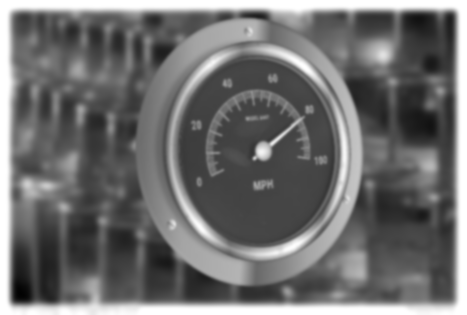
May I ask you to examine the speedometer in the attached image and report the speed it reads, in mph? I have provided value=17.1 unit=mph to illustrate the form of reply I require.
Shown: value=80 unit=mph
